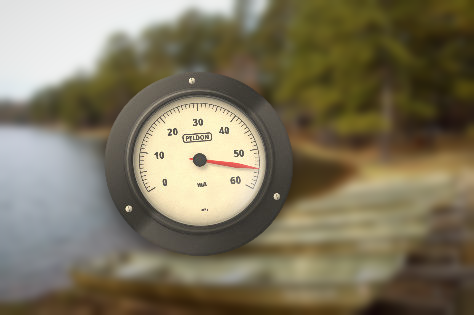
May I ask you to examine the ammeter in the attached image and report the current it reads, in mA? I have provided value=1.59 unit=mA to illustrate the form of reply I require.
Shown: value=55 unit=mA
